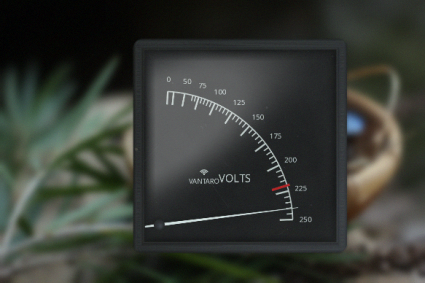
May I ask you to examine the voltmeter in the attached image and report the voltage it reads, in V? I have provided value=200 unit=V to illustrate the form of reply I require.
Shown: value=240 unit=V
